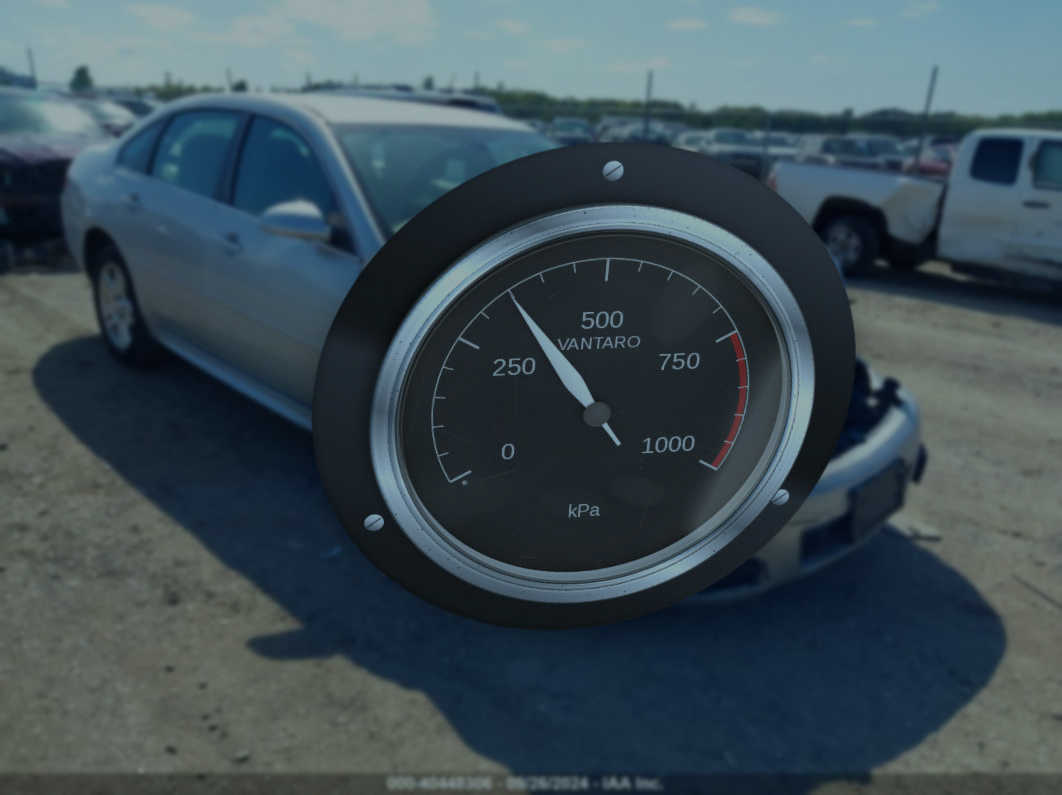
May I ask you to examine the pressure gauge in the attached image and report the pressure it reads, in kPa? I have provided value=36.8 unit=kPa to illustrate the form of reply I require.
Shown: value=350 unit=kPa
